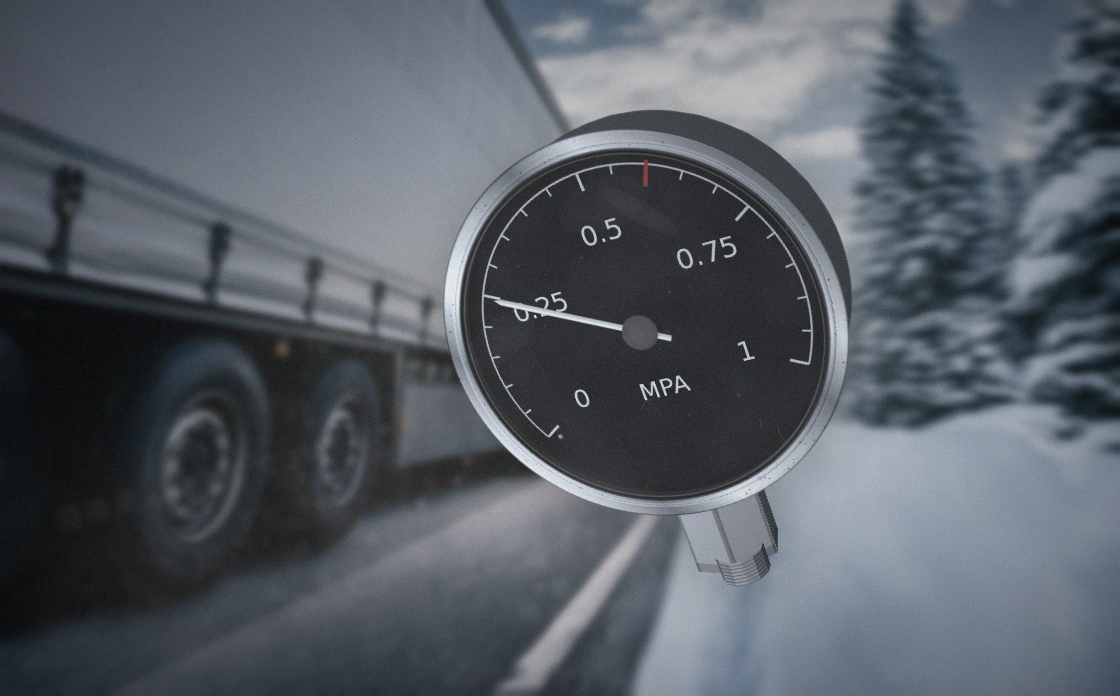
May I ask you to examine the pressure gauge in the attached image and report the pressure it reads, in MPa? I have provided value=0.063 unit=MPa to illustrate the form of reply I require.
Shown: value=0.25 unit=MPa
